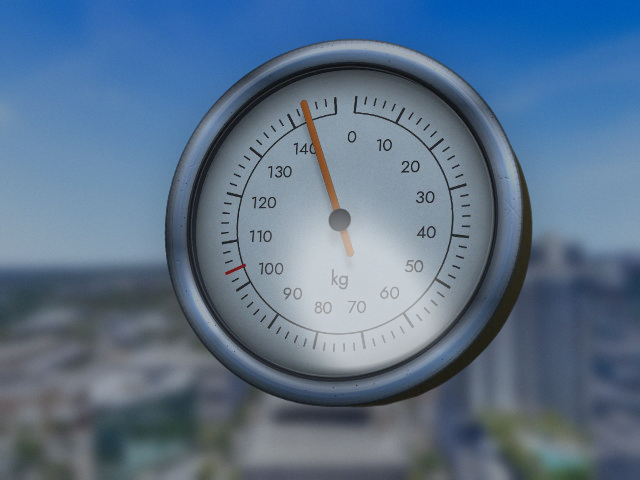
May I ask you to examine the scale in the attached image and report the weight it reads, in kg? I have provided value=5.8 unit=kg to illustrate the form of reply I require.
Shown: value=144 unit=kg
